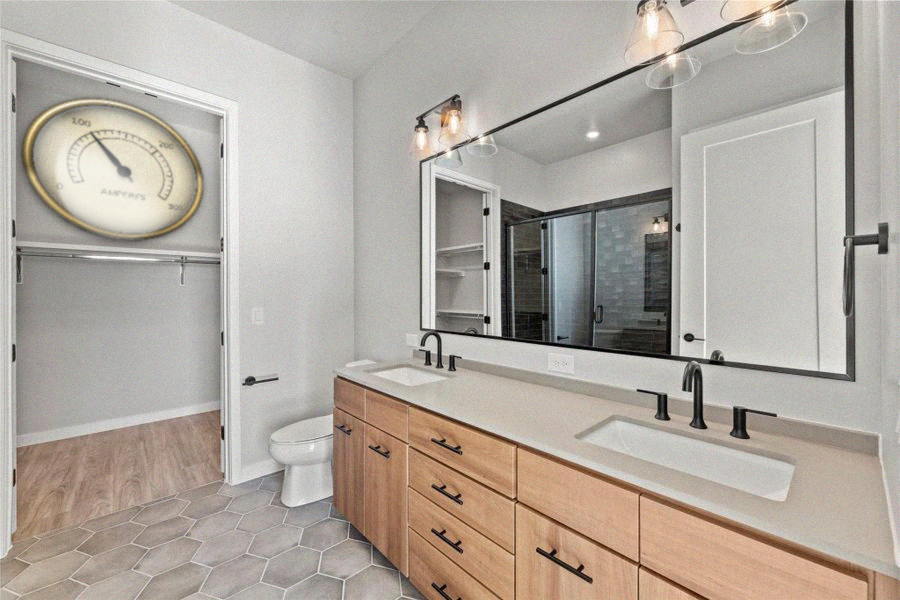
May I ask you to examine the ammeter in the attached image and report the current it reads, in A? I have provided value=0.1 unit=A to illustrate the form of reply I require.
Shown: value=100 unit=A
